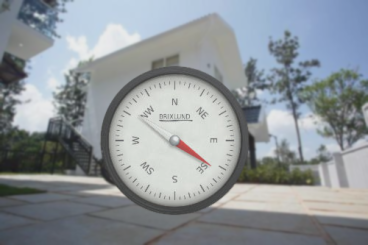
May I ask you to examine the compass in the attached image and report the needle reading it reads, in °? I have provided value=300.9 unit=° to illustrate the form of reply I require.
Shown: value=125 unit=°
